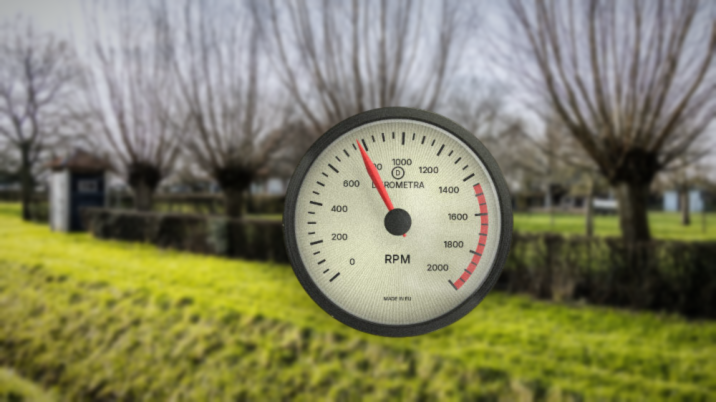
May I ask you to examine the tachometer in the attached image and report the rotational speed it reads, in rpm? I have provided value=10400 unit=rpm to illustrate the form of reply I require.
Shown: value=775 unit=rpm
